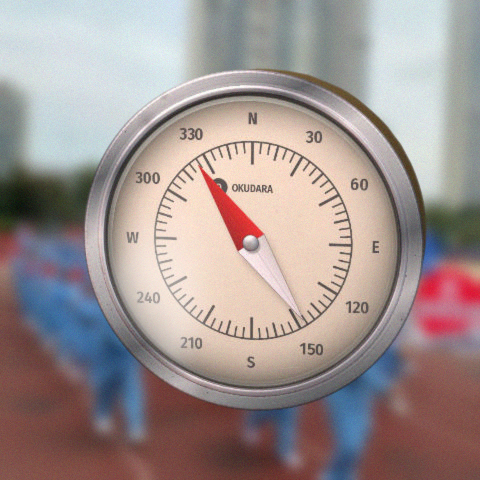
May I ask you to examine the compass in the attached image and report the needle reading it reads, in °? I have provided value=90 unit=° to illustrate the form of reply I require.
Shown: value=325 unit=°
